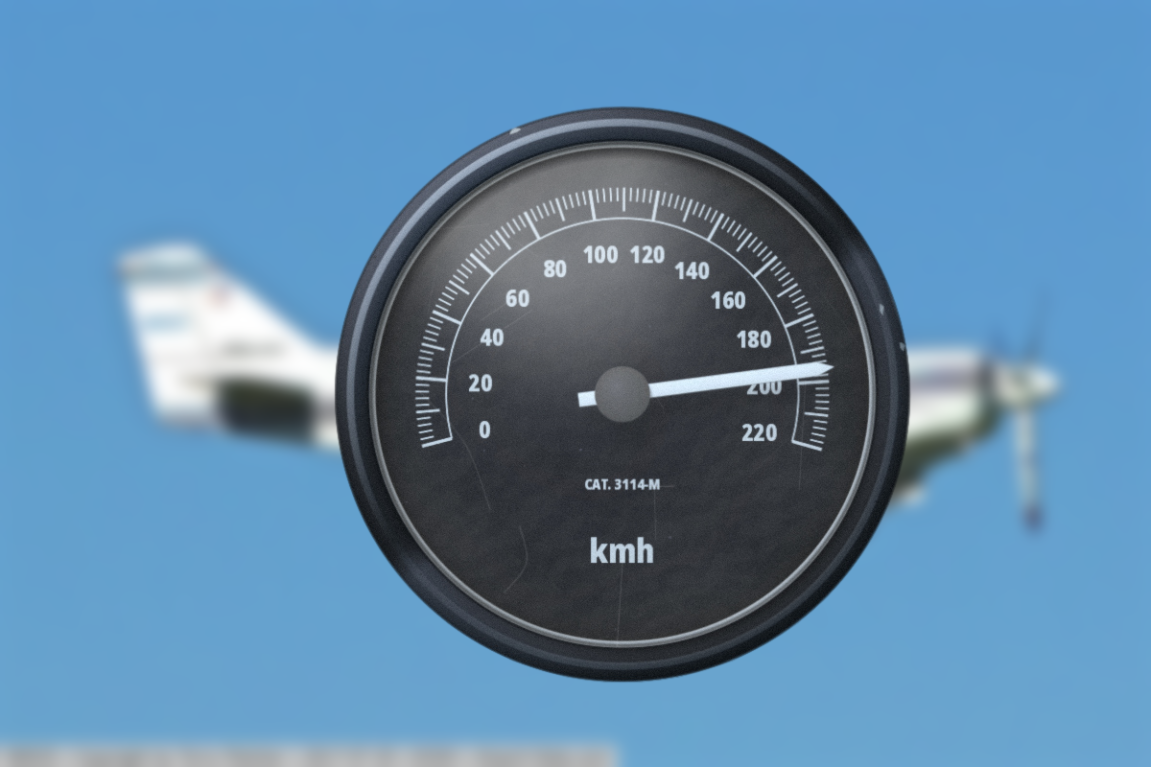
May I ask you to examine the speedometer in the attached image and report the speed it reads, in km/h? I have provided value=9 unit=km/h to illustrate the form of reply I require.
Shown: value=196 unit=km/h
